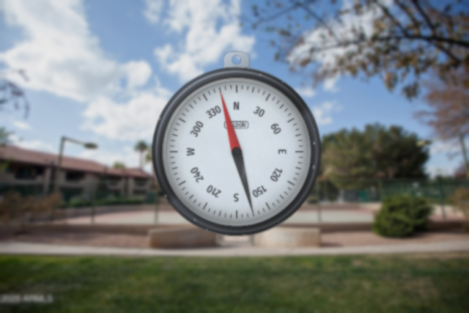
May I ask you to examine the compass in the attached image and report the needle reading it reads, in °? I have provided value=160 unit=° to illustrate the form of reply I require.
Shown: value=345 unit=°
